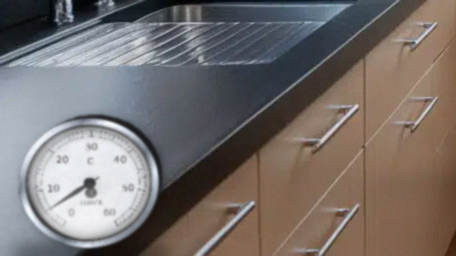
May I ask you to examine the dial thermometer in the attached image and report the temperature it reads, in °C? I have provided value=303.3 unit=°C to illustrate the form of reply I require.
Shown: value=5 unit=°C
